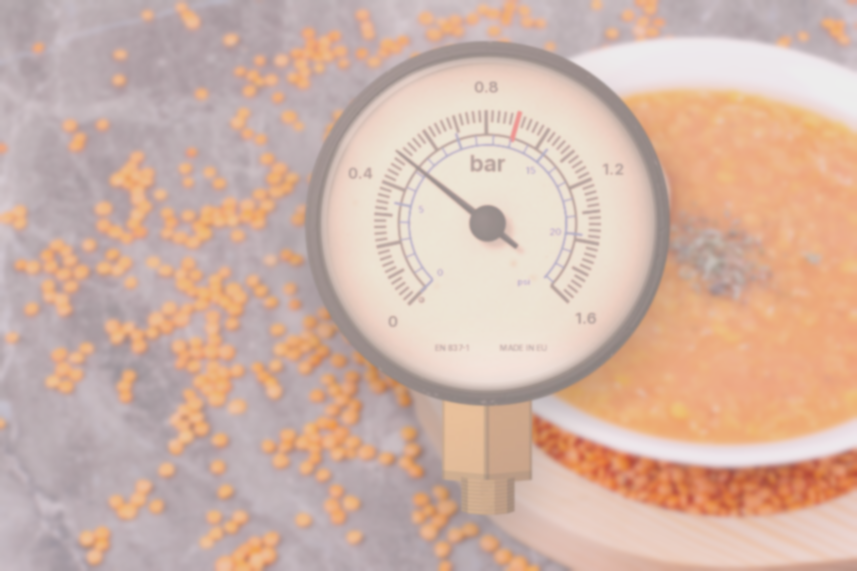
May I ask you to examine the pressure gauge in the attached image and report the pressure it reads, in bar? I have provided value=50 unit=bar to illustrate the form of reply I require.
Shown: value=0.5 unit=bar
